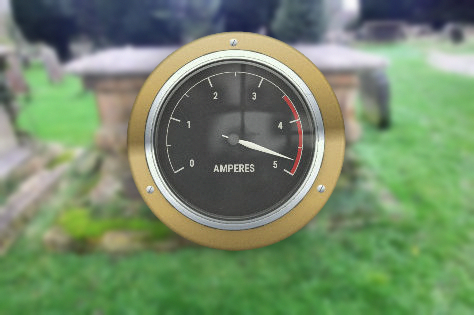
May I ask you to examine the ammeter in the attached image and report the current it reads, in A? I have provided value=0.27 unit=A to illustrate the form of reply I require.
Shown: value=4.75 unit=A
